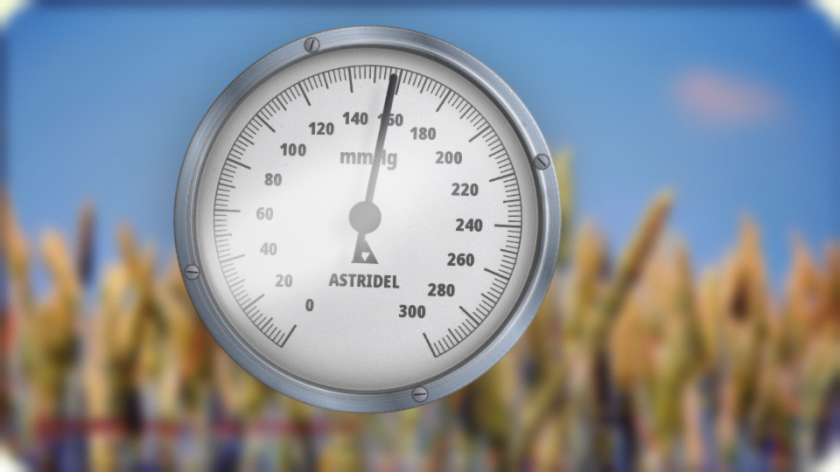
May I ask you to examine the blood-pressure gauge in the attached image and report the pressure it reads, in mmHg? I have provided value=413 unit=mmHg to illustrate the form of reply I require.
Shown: value=158 unit=mmHg
